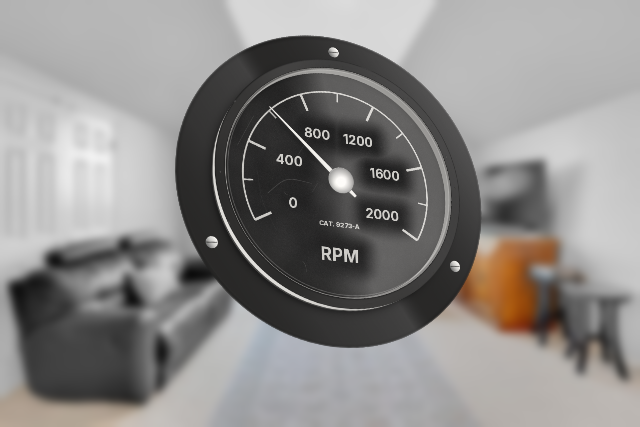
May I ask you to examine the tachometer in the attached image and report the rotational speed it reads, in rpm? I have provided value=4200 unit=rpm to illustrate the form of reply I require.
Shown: value=600 unit=rpm
